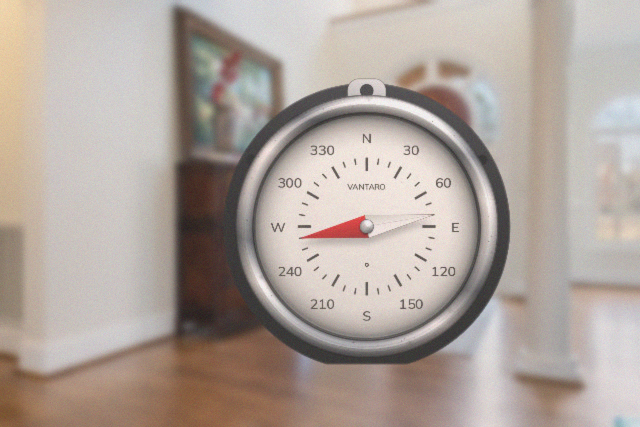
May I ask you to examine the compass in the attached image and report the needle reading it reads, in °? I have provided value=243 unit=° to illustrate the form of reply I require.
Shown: value=260 unit=°
